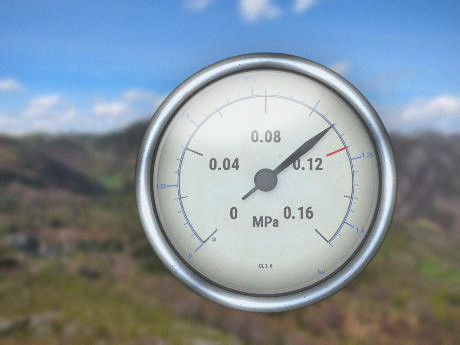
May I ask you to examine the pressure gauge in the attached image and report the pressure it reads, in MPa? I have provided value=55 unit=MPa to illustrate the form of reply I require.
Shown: value=0.11 unit=MPa
